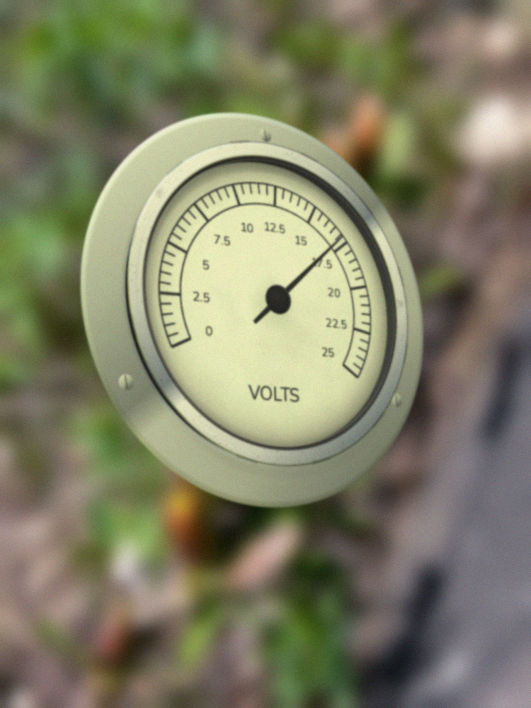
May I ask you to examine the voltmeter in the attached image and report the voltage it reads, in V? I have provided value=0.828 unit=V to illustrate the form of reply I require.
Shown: value=17 unit=V
